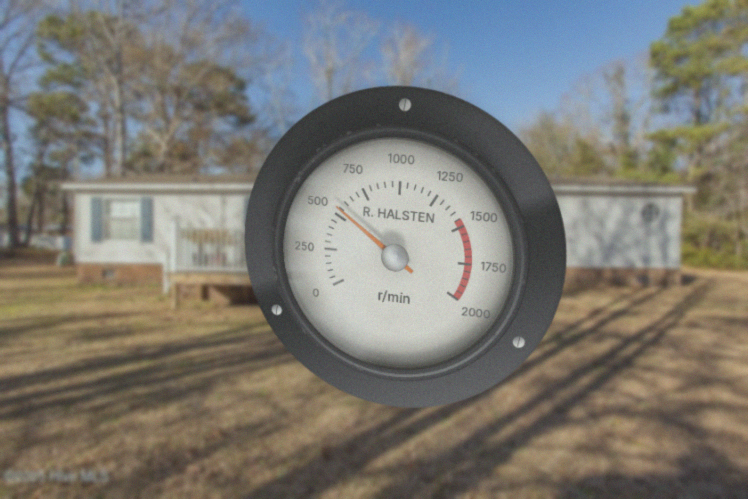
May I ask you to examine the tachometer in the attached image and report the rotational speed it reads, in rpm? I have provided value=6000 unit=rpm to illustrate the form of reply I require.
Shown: value=550 unit=rpm
